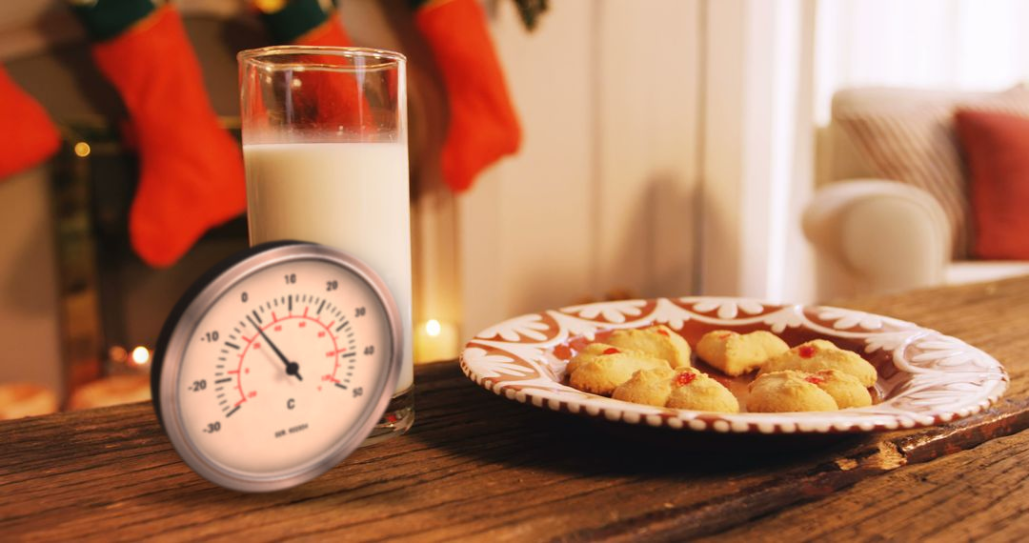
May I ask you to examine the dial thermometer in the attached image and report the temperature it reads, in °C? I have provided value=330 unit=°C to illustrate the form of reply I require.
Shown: value=-2 unit=°C
